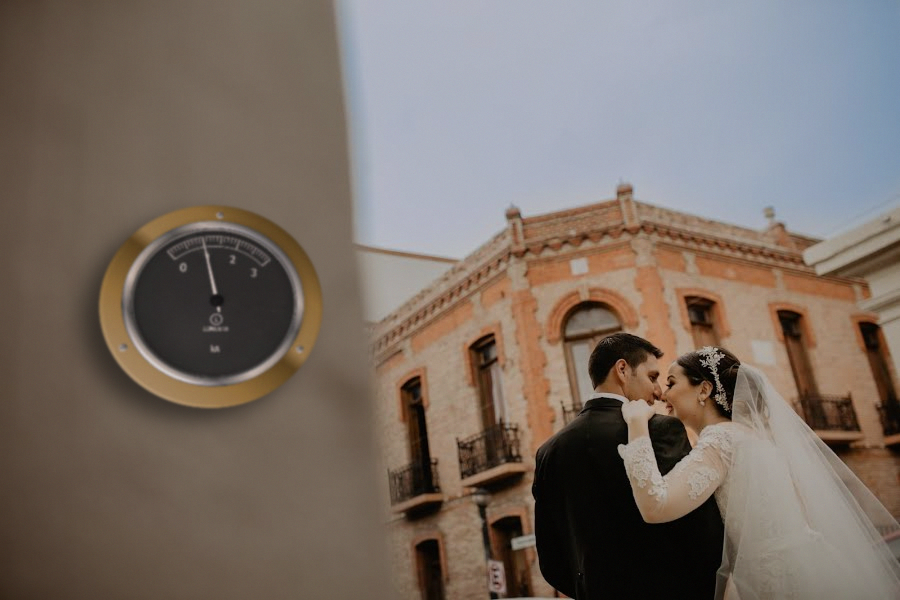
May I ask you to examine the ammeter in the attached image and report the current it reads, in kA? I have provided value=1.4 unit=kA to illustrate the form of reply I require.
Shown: value=1 unit=kA
